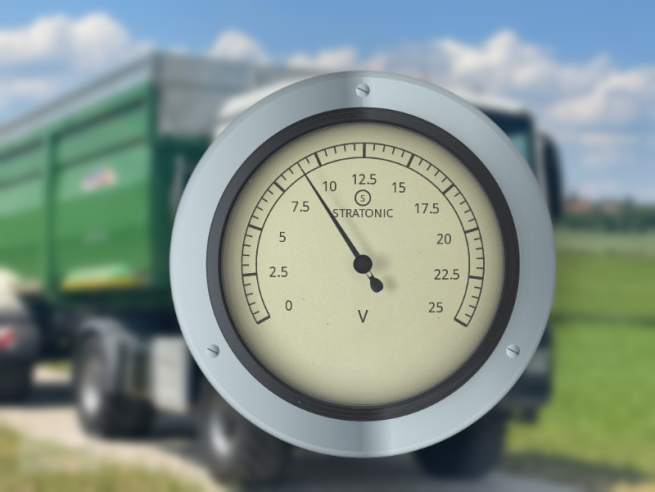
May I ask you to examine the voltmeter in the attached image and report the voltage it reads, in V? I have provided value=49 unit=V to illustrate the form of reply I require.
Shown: value=9 unit=V
